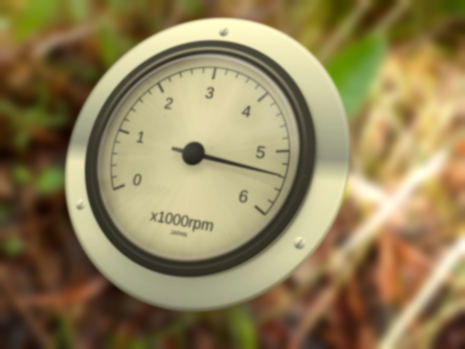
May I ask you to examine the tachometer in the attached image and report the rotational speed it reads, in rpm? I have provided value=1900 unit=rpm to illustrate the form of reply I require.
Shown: value=5400 unit=rpm
